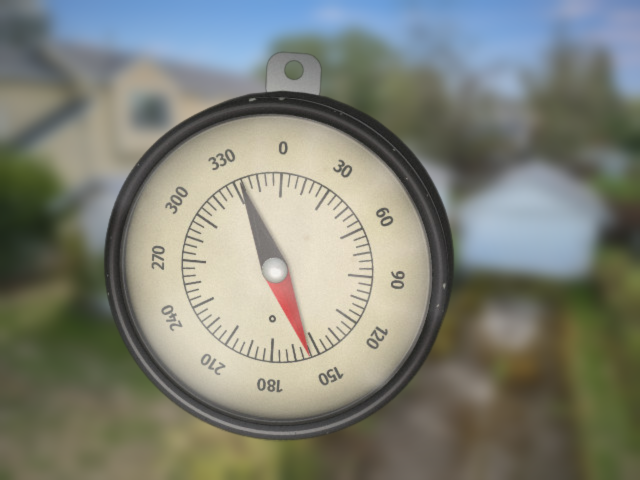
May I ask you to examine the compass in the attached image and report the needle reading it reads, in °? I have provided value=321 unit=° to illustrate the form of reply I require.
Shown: value=155 unit=°
